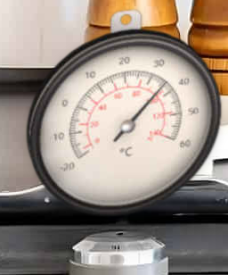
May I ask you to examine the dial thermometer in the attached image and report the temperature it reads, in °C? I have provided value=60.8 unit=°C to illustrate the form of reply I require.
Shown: value=35 unit=°C
